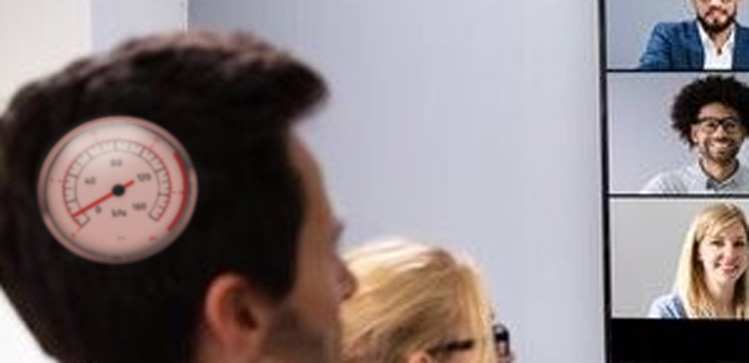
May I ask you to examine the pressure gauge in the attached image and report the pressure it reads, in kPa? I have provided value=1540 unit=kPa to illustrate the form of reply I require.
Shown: value=10 unit=kPa
